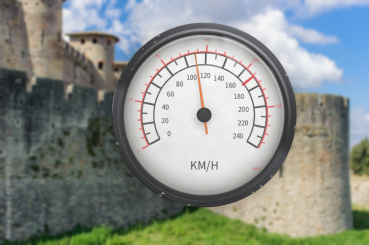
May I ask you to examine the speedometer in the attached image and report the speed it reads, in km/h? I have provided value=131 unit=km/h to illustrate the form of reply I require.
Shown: value=110 unit=km/h
